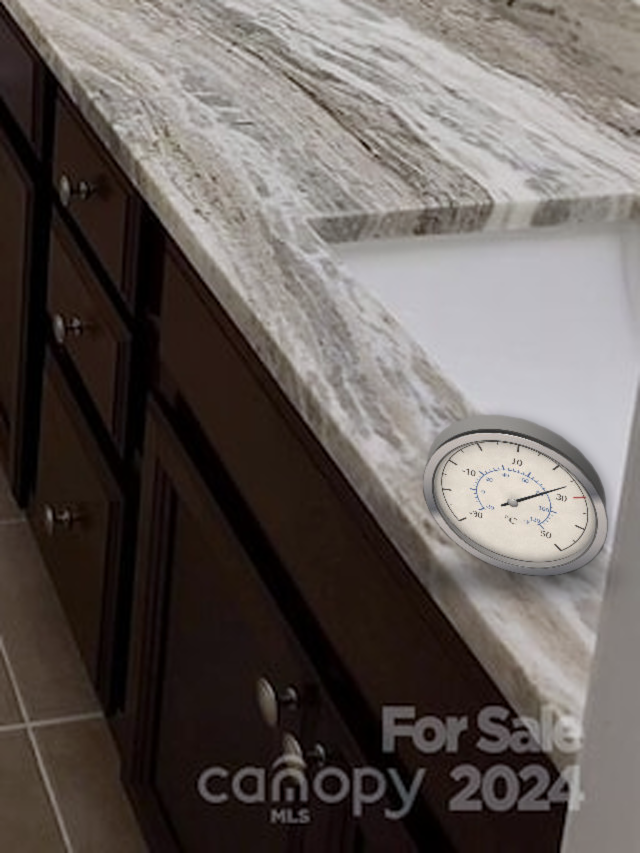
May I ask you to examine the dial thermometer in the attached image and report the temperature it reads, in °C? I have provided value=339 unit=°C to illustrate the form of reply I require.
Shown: value=25 unit=°C
